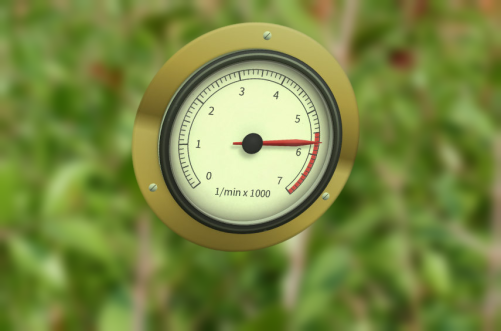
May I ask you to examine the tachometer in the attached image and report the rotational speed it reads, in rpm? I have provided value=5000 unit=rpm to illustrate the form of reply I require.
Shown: value=5700 unit=rpm
